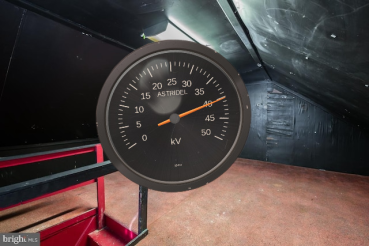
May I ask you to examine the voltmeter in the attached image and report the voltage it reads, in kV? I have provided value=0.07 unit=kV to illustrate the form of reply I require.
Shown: value=40 unit=kV
